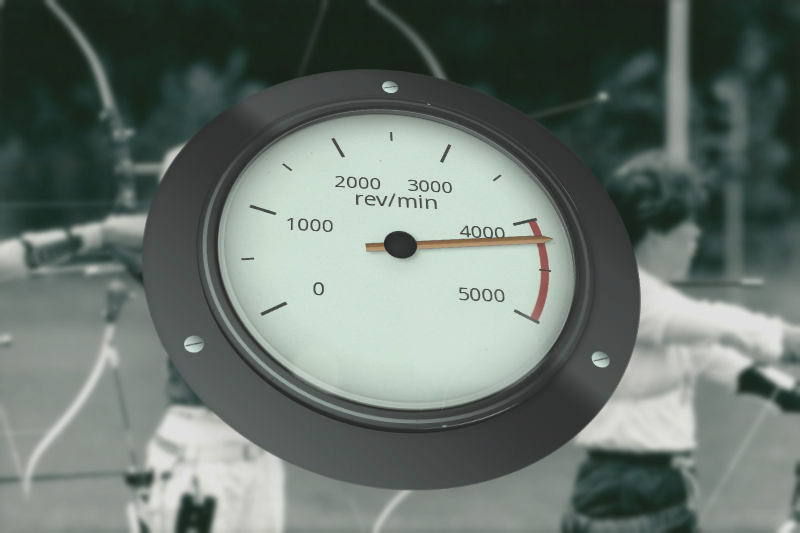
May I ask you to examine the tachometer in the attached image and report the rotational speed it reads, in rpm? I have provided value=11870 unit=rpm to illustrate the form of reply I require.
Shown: value=4250 unit=rpm
